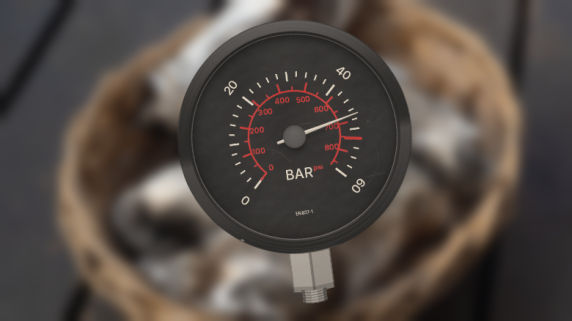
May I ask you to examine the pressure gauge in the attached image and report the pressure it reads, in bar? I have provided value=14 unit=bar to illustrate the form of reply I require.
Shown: value=47 unit=bar
